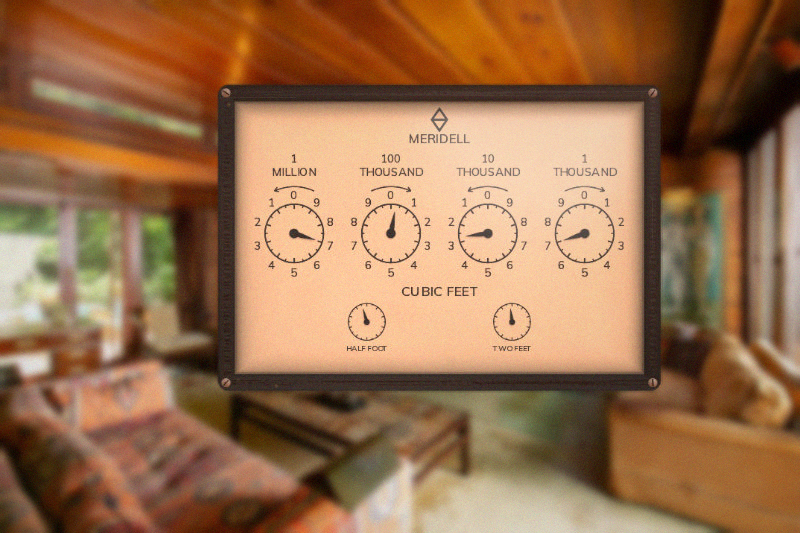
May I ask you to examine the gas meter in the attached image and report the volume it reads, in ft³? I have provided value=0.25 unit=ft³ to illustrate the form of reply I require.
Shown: value=702700 unit=ft³
